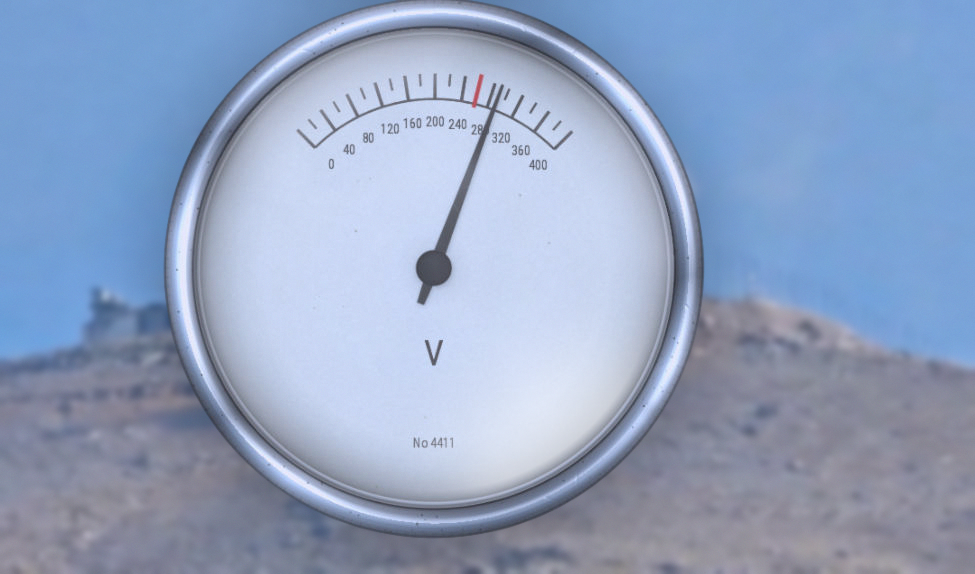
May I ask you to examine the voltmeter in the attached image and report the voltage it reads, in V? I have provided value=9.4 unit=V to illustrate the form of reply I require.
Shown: value=290 unit=V
